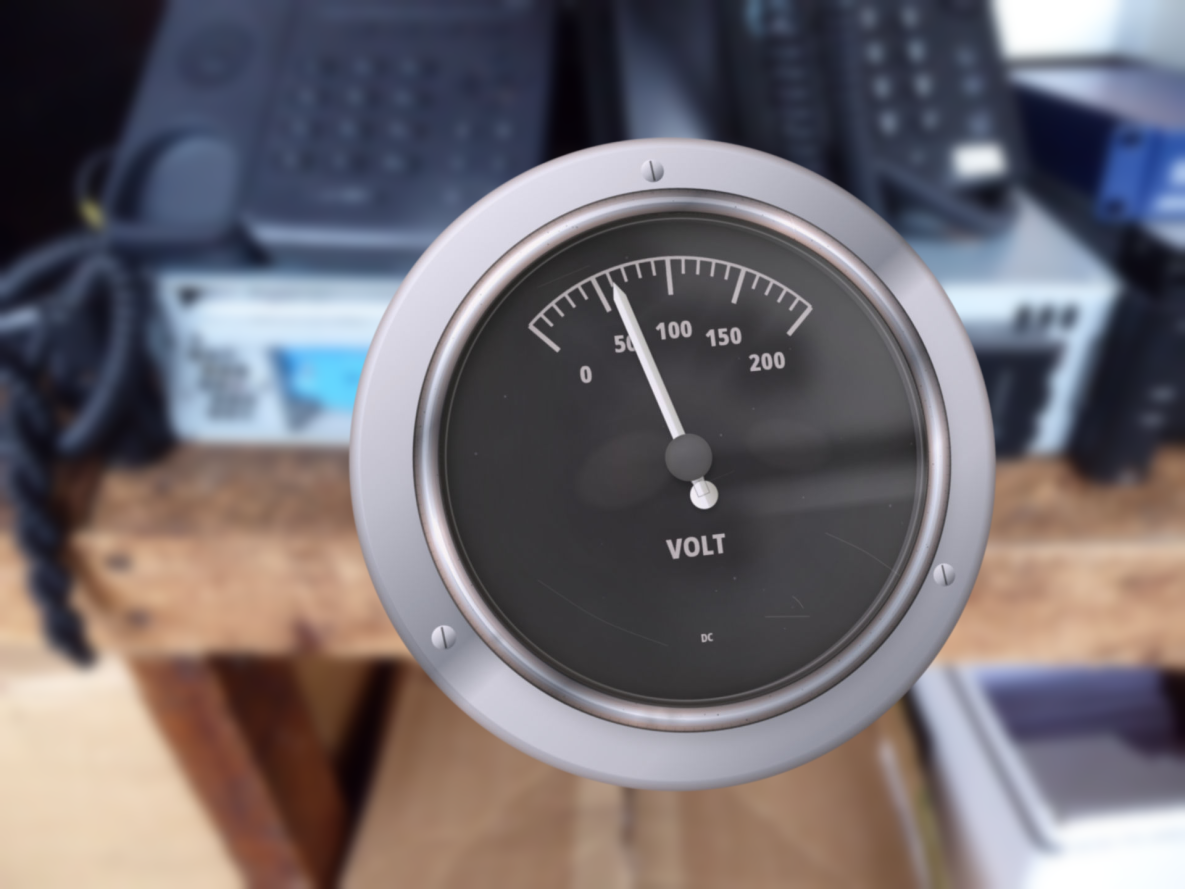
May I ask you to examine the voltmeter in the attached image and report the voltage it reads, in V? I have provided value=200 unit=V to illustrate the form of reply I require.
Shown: value=60 unit=V
